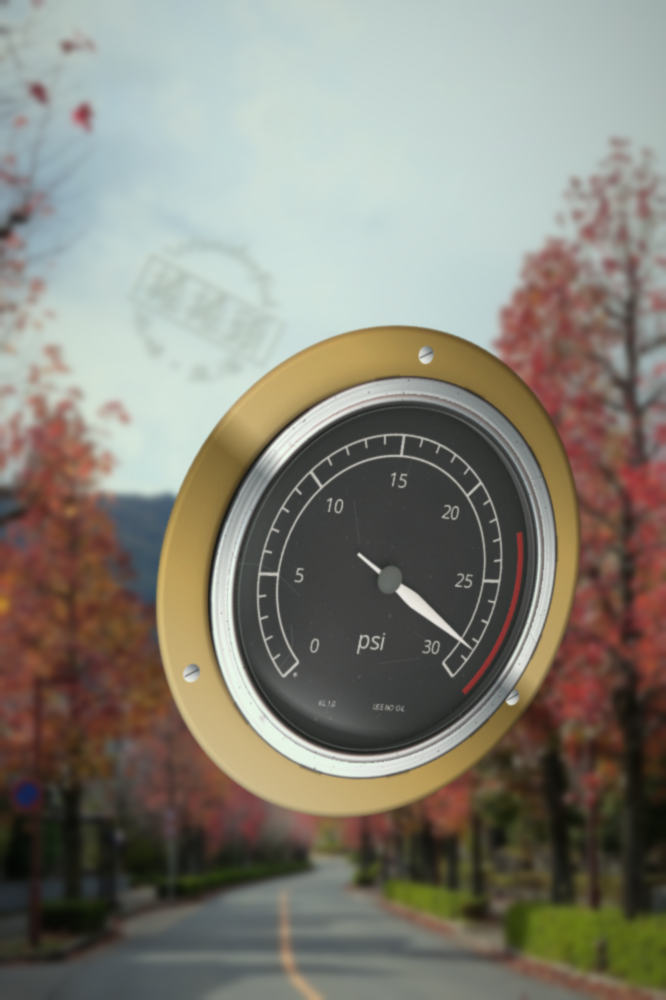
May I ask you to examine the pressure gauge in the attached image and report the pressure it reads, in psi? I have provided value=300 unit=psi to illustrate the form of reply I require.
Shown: value=28.5 unit=psi
